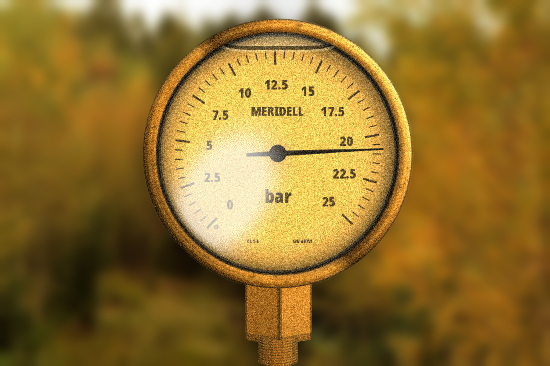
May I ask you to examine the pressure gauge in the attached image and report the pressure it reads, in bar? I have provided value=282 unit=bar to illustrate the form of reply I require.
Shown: value=20.75 unit=bar
